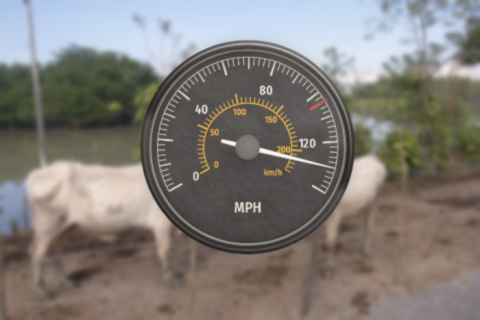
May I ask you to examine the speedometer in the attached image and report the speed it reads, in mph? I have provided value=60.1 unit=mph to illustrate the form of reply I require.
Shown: value=130 unit=mph
